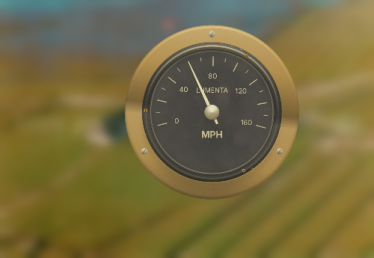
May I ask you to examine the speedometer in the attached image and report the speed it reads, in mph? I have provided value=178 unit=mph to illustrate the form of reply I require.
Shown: value=60 unit=mph
